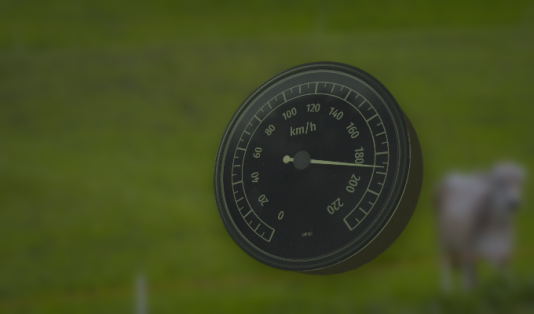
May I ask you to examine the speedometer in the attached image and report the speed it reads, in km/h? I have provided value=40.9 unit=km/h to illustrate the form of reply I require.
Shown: value=187.5 unit=km/h
